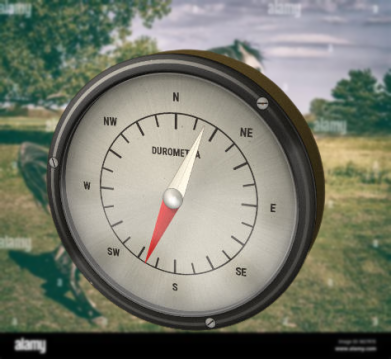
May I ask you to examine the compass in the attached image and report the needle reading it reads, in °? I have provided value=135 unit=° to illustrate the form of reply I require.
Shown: value=202.5 unit=°
